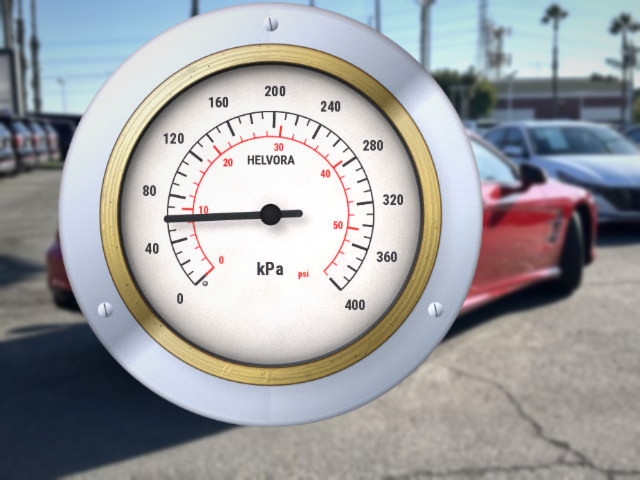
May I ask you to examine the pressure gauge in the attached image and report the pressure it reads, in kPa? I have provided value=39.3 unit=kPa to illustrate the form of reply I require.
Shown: value=60 unit=kPa
